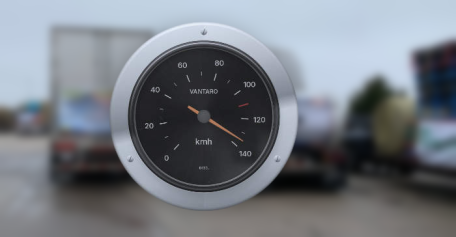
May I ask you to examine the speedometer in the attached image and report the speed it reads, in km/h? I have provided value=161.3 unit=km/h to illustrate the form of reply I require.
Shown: value=135 unit=km/h
